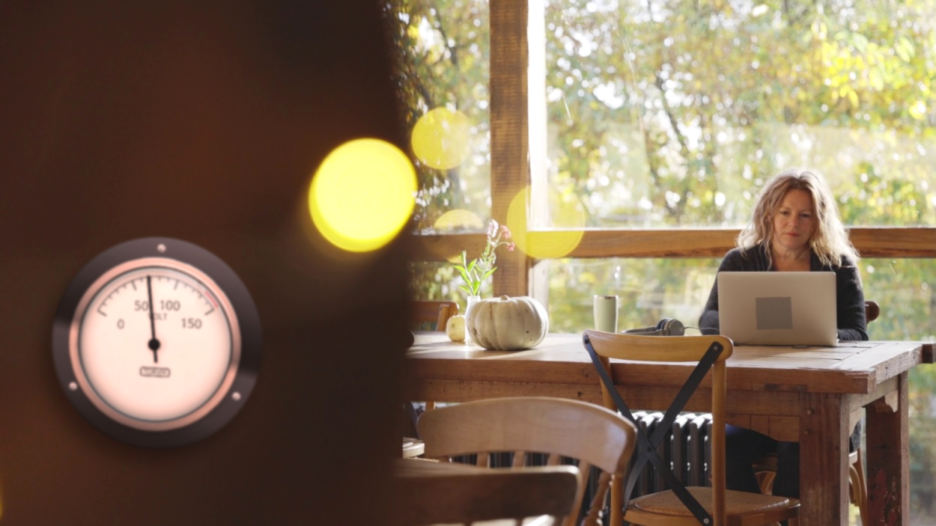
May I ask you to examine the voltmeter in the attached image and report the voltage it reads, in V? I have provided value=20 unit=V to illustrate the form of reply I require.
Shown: value=70 unit=V
